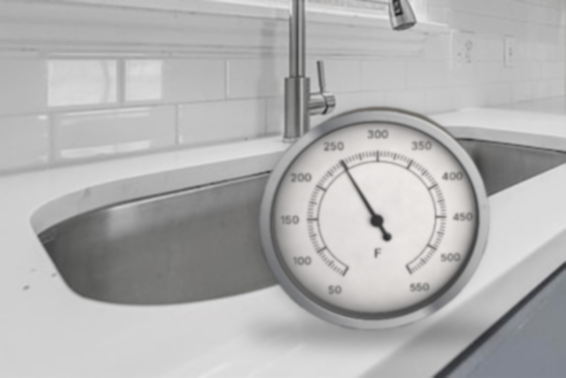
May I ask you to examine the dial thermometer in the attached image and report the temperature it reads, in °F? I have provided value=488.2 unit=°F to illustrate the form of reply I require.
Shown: value=250 unit=°F
